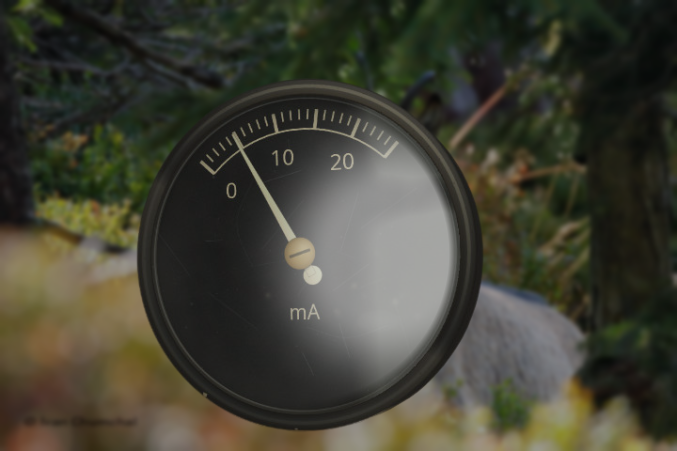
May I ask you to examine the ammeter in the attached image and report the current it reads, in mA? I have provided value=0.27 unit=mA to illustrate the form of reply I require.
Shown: value=5 unit=mA
